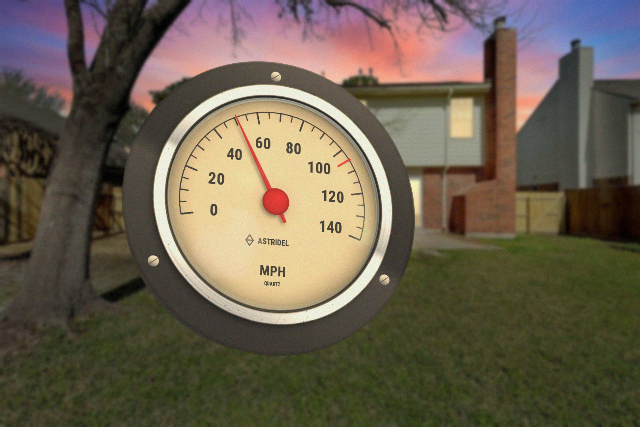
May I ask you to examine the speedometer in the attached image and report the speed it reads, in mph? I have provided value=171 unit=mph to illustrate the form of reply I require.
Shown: value=50 unit=mph
